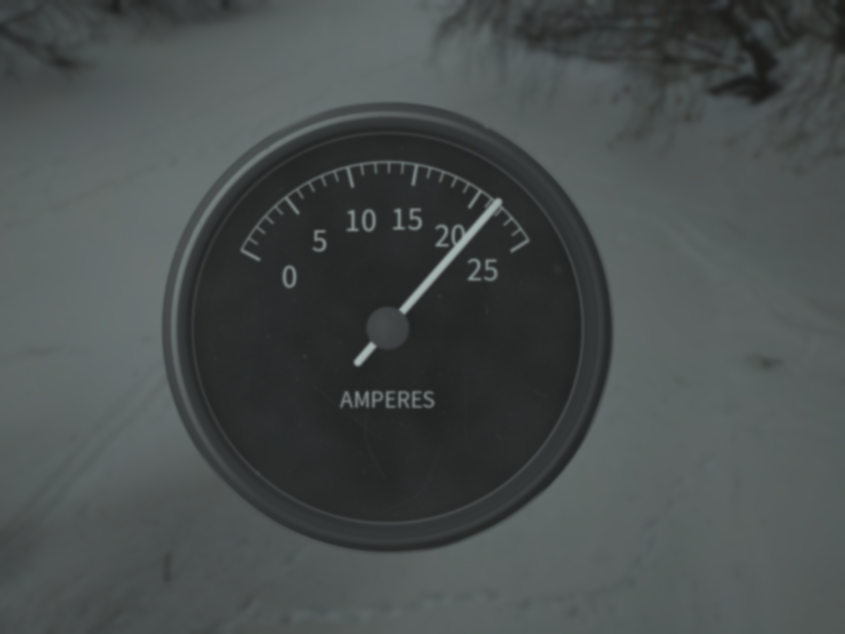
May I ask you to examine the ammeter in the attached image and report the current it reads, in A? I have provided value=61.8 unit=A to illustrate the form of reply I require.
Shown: value=21.5 unit=A
